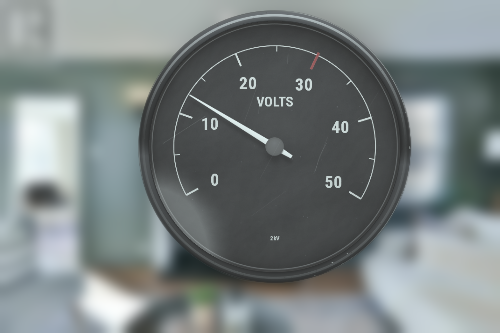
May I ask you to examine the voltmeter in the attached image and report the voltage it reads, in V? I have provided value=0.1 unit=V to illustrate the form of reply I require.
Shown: value=12.5 unit=V
